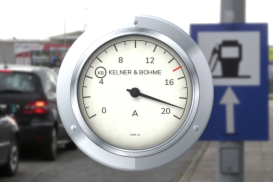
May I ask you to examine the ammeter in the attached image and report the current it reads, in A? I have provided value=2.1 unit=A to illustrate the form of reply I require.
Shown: value=19 unit=A
